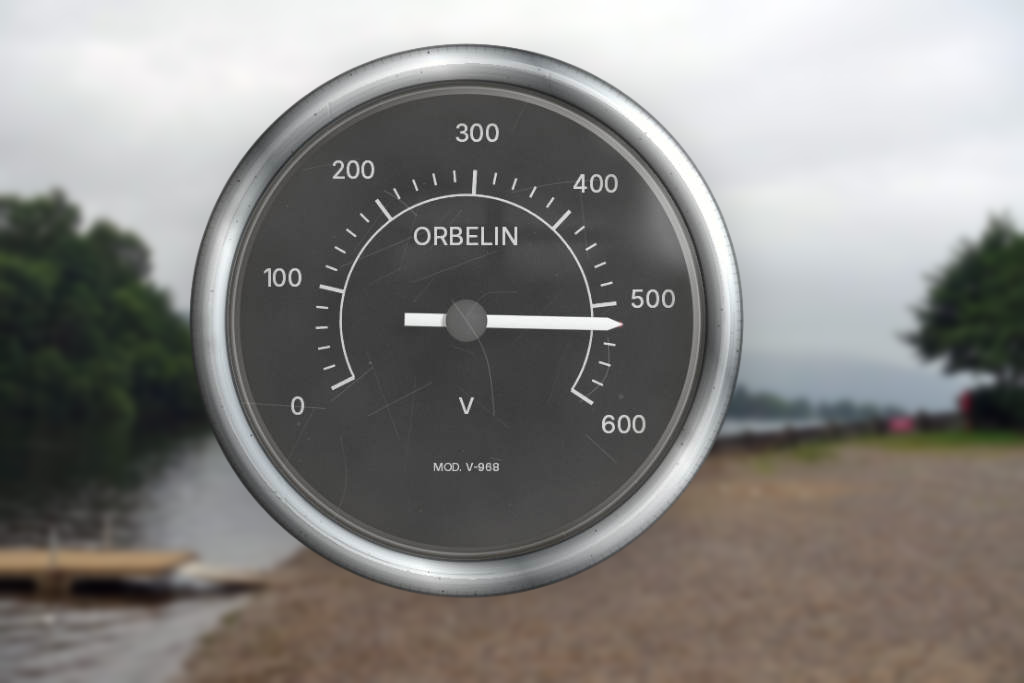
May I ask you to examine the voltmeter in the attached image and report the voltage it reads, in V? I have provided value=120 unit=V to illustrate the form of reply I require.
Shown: value=520 unit=V
